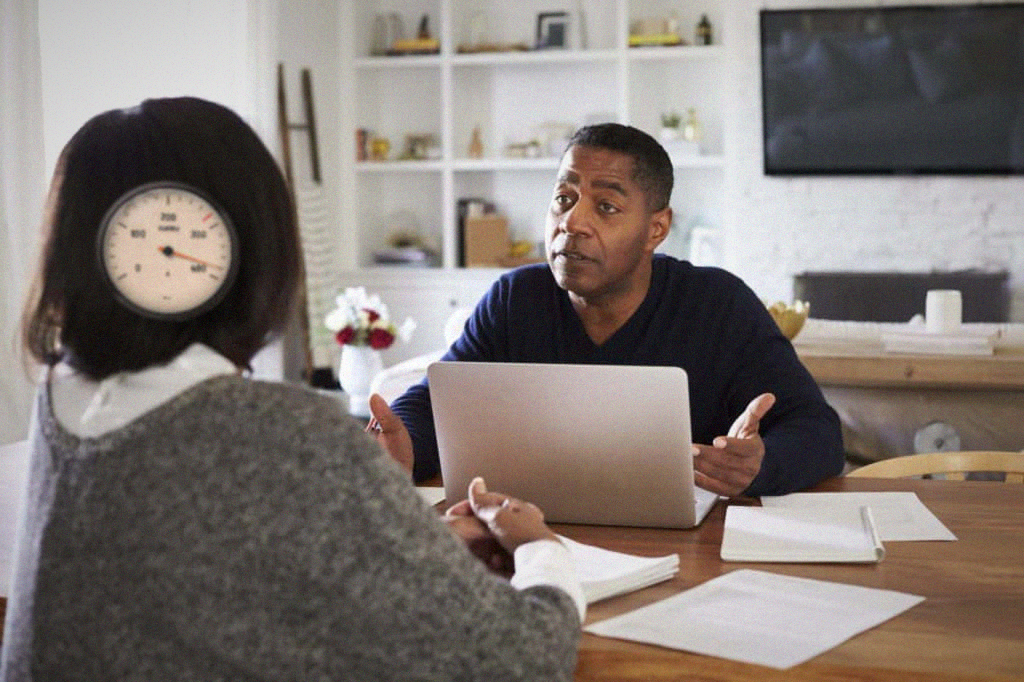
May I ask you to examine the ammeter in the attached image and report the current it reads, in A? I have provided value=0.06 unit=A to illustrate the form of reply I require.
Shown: value=380 unit=A
